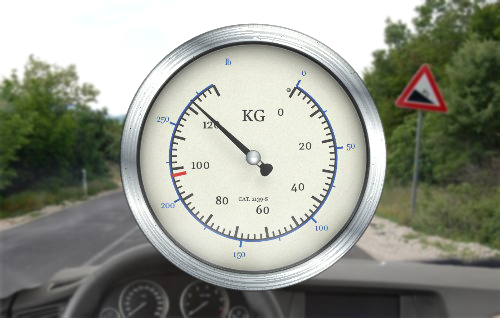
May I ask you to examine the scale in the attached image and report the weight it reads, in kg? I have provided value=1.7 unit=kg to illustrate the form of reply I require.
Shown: value=122 unit=kg
